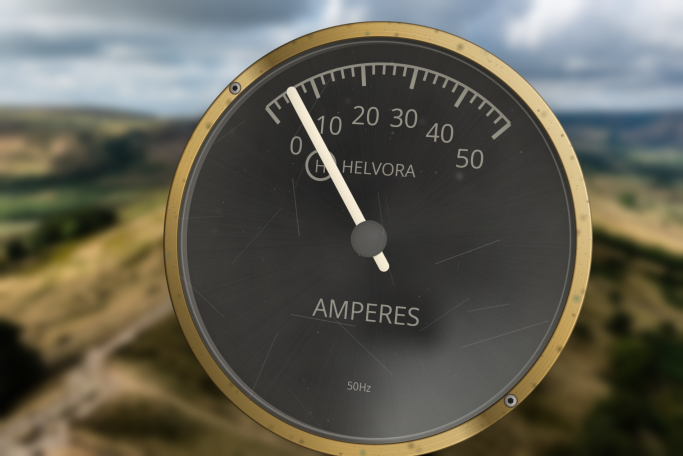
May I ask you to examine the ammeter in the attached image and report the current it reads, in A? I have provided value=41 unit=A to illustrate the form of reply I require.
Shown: value=6 unit=A
